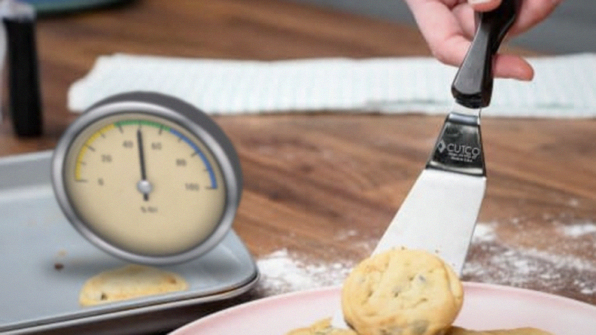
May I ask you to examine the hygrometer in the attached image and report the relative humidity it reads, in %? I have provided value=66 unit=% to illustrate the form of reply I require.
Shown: value=50 unit=%
